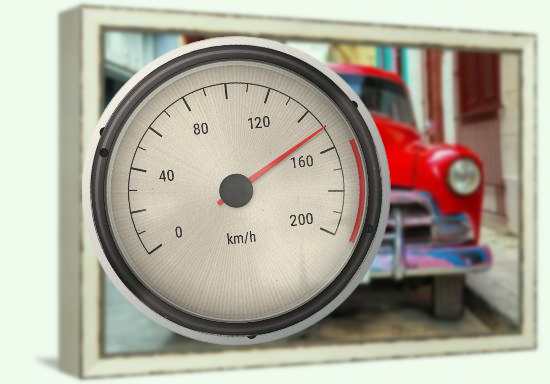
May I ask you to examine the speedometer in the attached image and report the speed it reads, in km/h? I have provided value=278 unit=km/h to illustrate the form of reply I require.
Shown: value=150 unit=km/h
